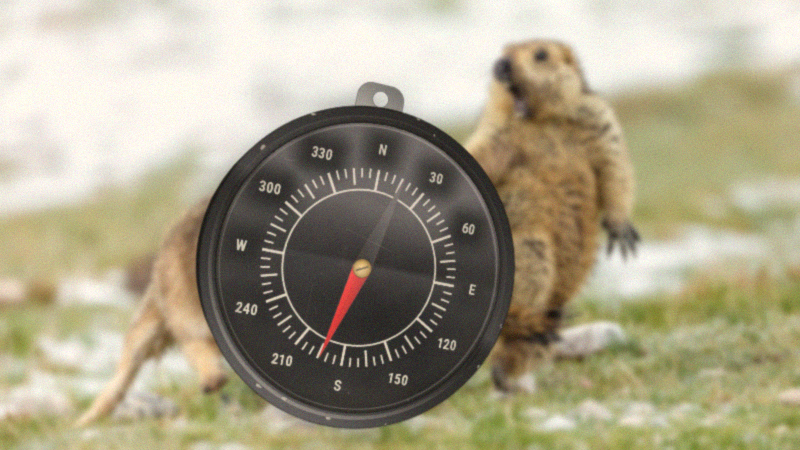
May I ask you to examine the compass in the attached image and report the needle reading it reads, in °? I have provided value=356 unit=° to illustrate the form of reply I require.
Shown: value=195 unit=°
